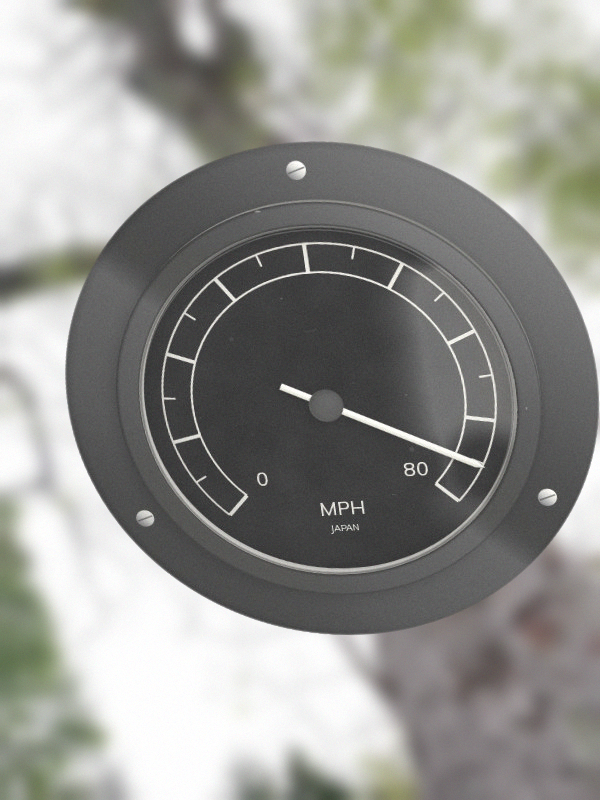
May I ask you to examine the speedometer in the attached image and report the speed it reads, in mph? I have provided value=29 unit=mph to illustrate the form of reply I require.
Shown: value=75 unit=mph
